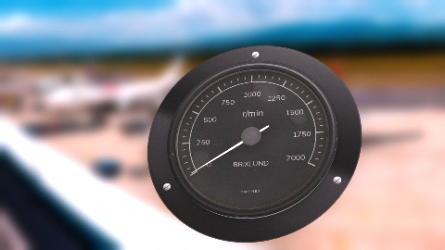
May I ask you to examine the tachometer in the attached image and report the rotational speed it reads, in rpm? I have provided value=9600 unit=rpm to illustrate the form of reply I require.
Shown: value=0 unit=rpm
